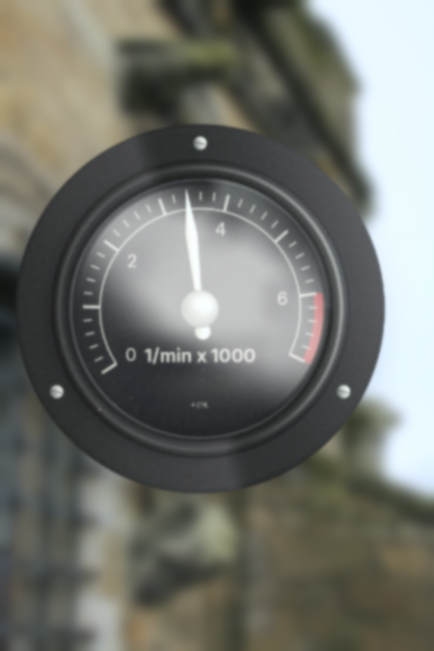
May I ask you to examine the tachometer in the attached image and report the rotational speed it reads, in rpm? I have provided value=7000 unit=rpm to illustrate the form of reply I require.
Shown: value=3400 unit=rpm
